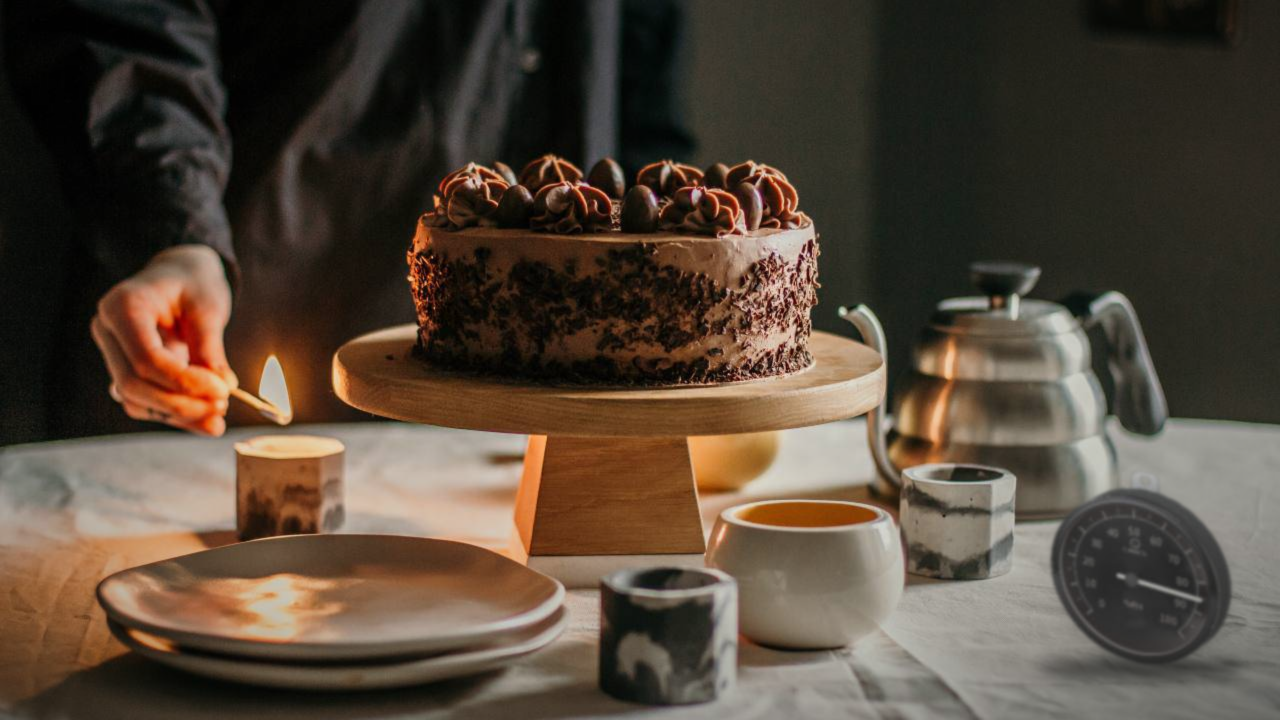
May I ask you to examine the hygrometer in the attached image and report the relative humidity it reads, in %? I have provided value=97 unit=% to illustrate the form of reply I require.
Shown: value=85 unit=%
